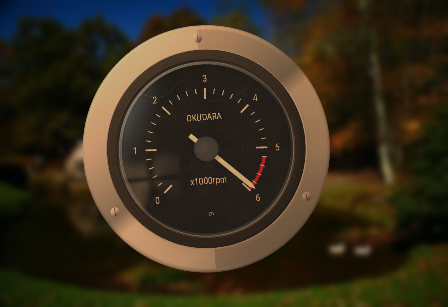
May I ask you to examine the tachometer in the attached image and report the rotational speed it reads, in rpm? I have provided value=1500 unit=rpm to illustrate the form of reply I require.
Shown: value=5900 unit=rpm
